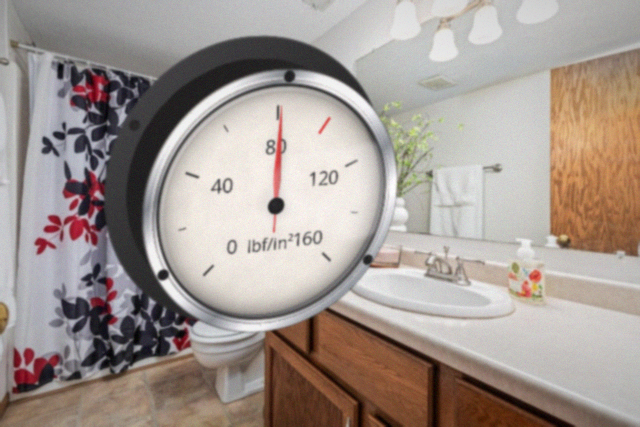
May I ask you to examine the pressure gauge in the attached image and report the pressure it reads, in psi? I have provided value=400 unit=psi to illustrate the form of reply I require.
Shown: value=80 unit=psi
